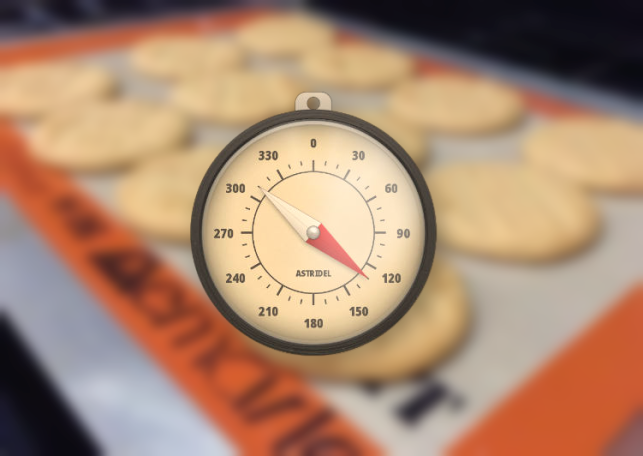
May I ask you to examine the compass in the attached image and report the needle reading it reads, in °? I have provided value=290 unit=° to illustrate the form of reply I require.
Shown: value=130 unit=°
